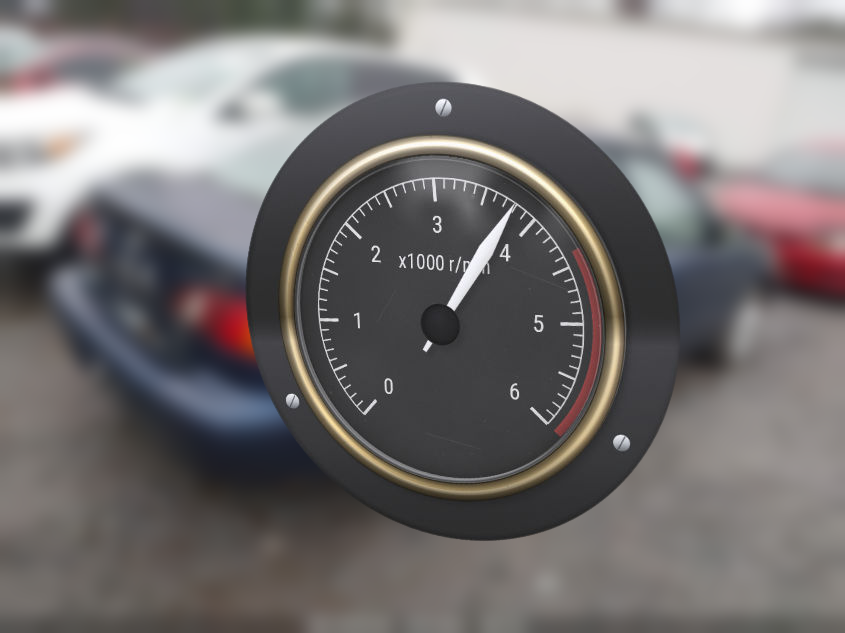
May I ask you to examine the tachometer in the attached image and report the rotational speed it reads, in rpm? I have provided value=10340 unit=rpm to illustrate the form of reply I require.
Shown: value=3800 unit=rpm
